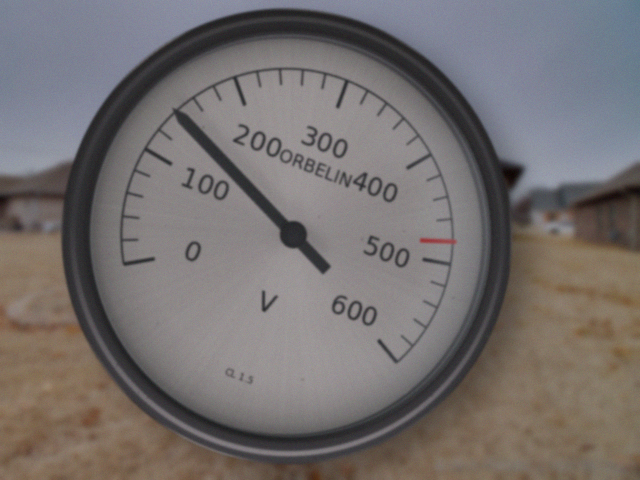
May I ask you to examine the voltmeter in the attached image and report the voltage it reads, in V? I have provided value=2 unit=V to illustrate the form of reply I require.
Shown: value=140 unit=V
